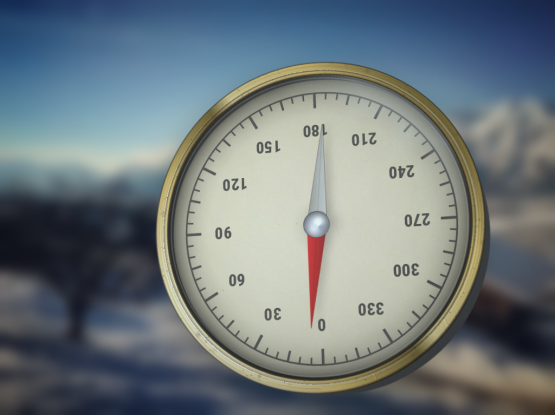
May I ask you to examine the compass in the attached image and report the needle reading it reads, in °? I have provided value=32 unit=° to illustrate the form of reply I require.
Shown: value=5 unit=°
